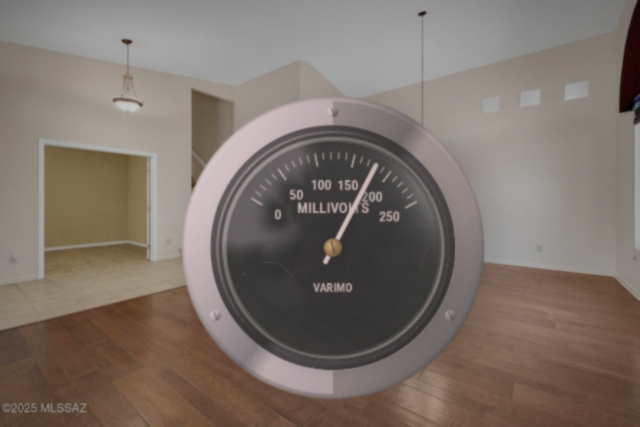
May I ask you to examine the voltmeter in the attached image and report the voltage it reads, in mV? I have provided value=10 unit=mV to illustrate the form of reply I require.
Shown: value=180 unit=mV
